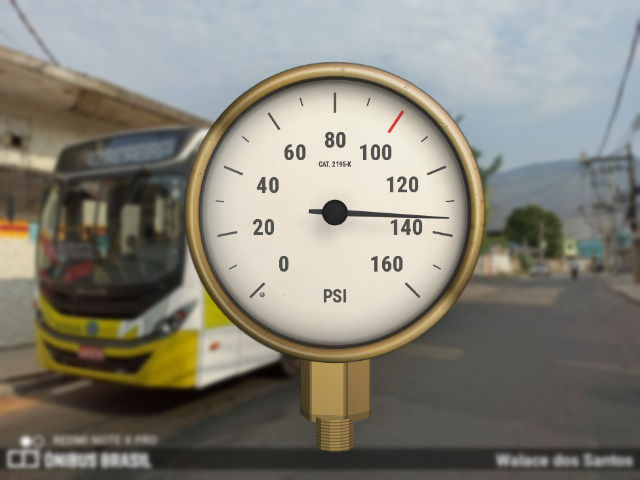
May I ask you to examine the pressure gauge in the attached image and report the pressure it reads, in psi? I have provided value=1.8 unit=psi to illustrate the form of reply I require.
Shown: value=135 unit=psi
